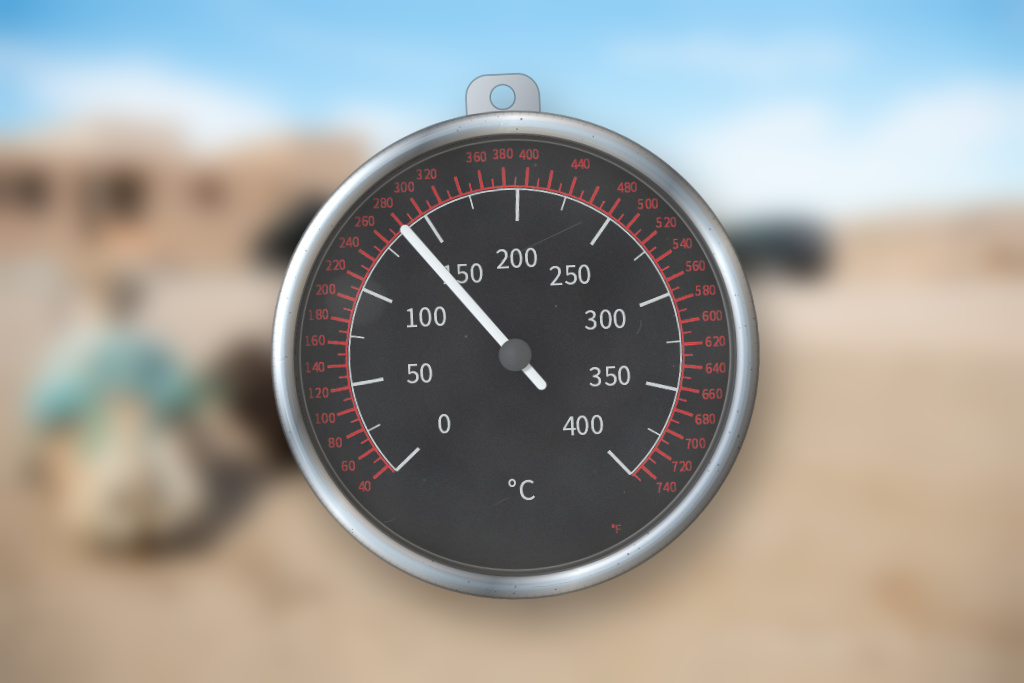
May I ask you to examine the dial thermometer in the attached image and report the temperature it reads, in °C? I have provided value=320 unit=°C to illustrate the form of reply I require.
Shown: value=137.5 unit=°C
